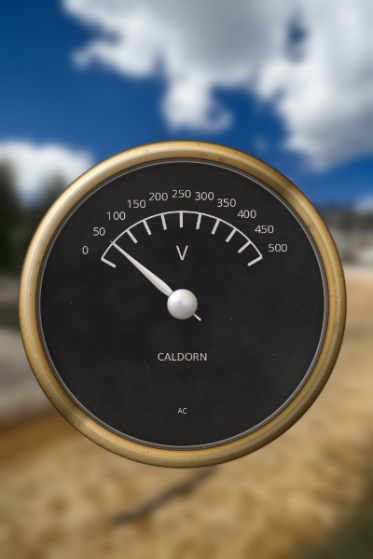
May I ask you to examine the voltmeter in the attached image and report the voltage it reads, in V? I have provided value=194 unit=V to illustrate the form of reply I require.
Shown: value=50 unit=V
